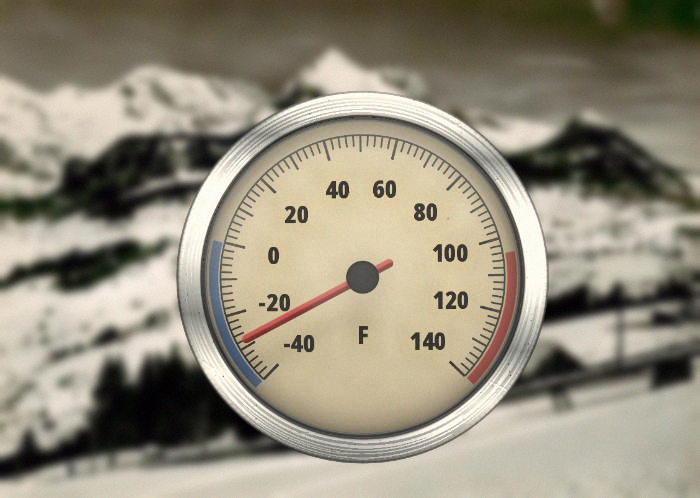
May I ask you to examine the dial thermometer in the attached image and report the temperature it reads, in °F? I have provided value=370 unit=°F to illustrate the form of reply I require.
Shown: value=-28 unit=°F
